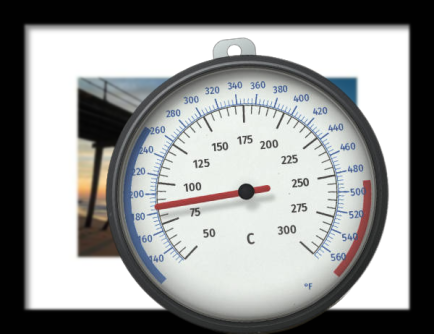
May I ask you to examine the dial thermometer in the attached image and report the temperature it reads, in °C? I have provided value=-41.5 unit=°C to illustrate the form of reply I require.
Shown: value=85 unit=°C
